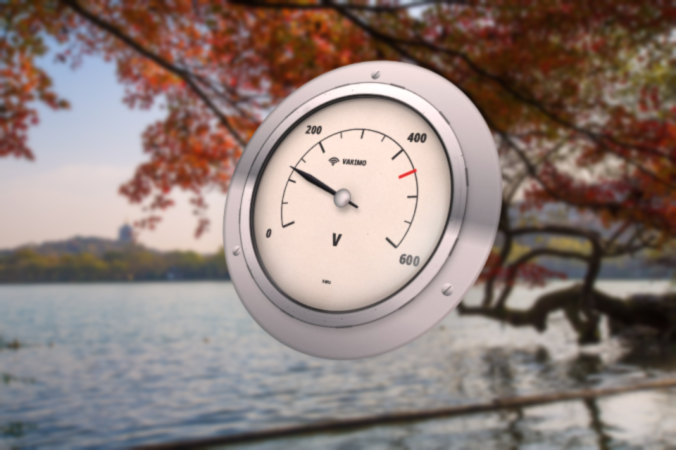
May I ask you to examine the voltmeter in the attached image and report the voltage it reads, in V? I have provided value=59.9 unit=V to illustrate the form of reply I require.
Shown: value=125 unit=V
